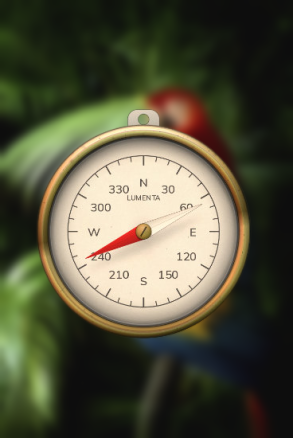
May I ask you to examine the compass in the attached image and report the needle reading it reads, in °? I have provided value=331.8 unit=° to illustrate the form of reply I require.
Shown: value=245 unit=°
